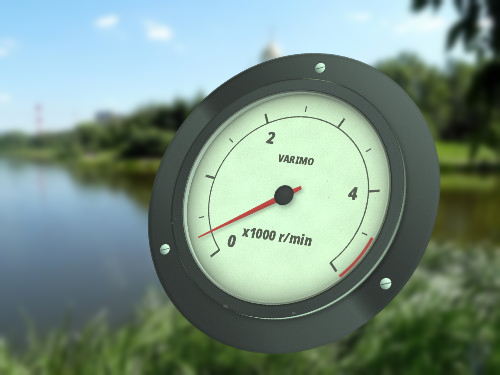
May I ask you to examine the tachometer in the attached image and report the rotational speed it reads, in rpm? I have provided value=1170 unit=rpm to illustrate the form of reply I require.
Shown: value=250 unit=rpm
